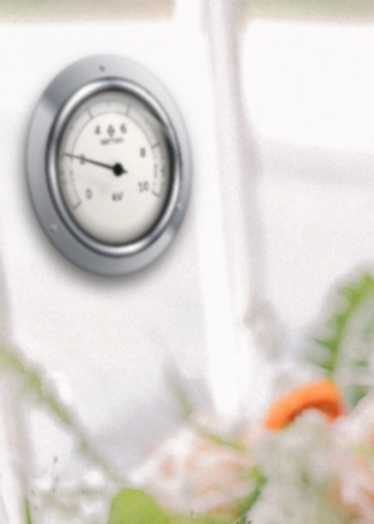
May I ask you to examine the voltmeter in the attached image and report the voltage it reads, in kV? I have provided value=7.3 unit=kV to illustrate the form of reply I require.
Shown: value=2 unit=kV
